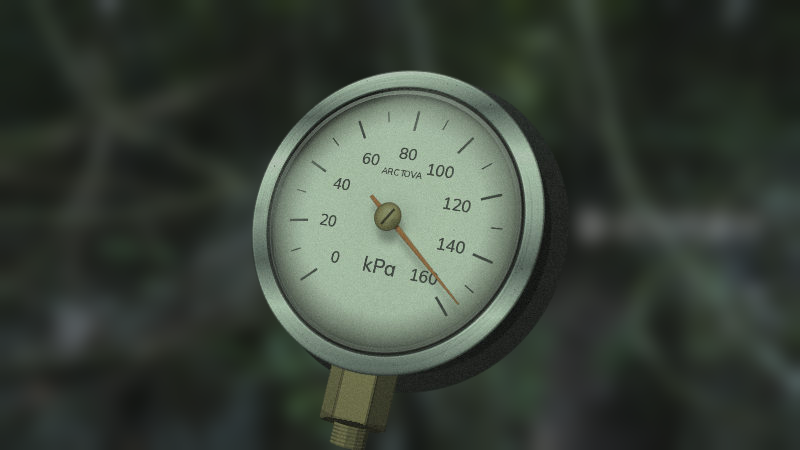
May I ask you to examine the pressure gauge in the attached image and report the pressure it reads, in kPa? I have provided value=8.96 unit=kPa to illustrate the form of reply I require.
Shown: value=155 unit=kPa
